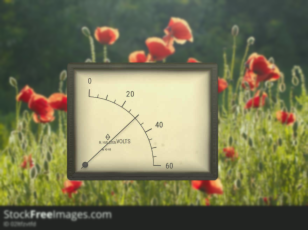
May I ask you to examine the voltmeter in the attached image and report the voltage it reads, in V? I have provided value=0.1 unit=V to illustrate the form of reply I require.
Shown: value=30 unit=V
